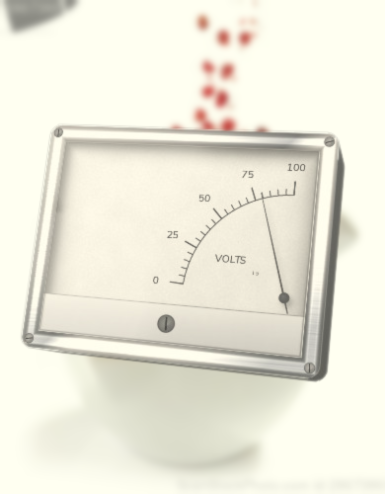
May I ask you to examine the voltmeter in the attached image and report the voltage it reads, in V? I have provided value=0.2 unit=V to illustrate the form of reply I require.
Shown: value=80 unit=V
